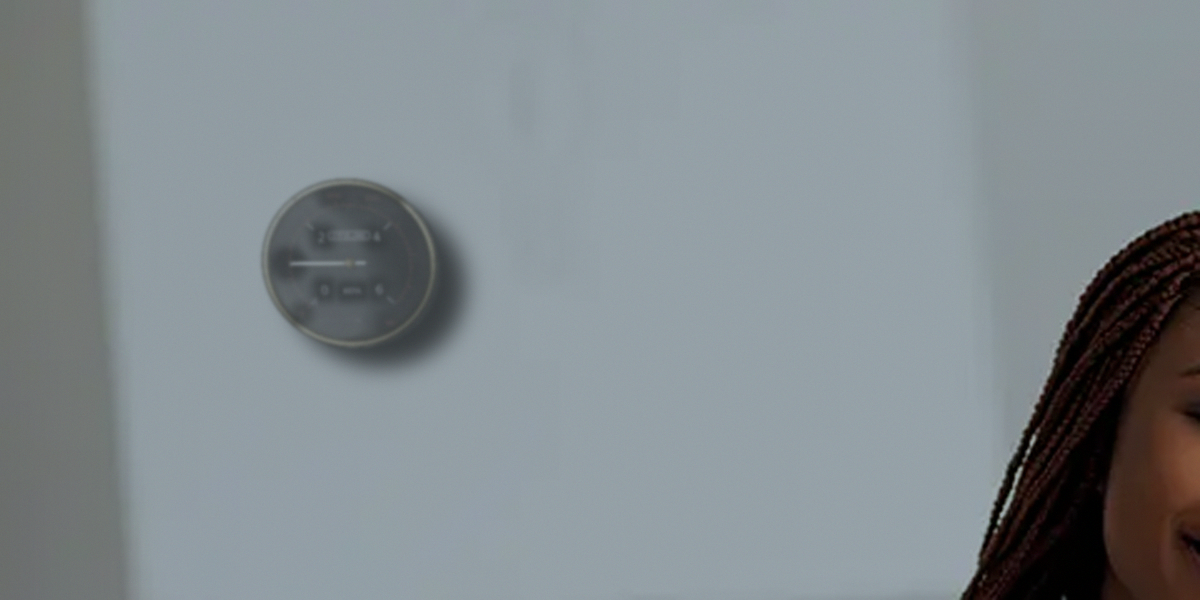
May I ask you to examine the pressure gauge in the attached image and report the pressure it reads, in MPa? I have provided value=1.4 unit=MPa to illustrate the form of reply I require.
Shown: value=1 unit=MPa
